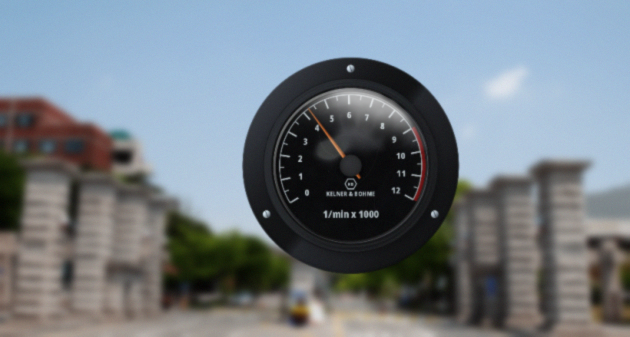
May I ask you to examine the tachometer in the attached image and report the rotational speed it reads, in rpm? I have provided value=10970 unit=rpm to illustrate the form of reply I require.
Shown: value=4250 unit=rpm
